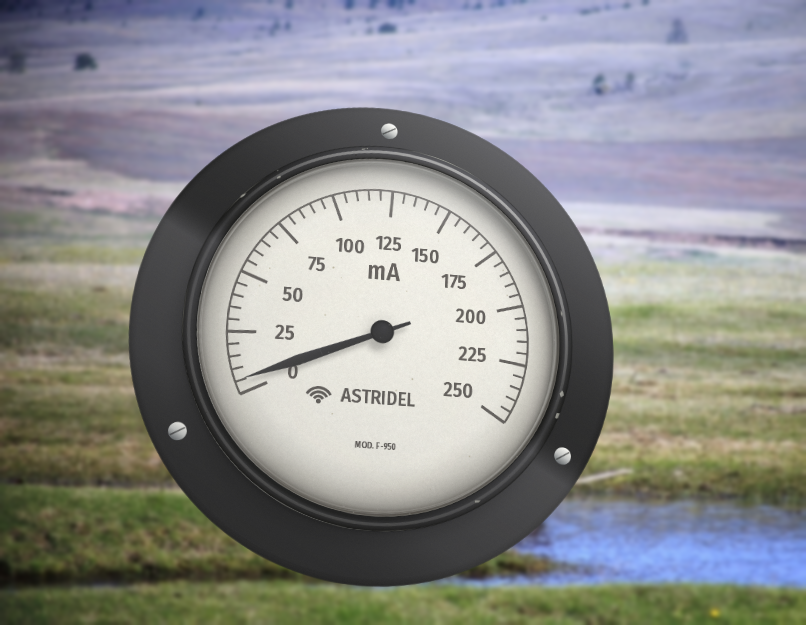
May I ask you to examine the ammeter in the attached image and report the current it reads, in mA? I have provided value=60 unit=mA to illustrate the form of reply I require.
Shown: value=5 unit=mA
